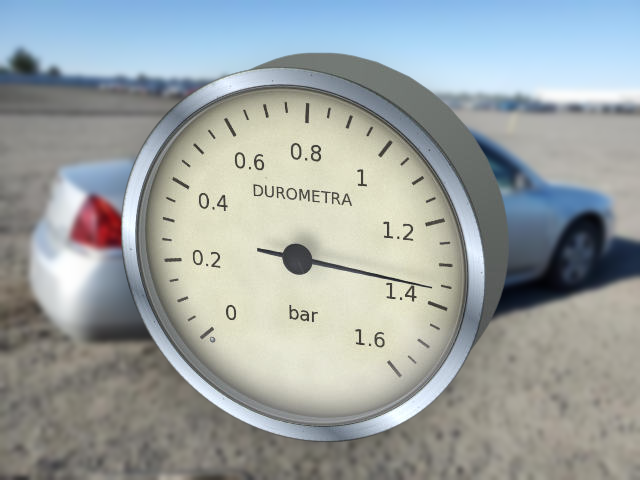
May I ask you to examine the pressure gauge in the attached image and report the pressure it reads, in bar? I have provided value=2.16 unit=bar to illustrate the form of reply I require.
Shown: value=1.35 unit=bar
